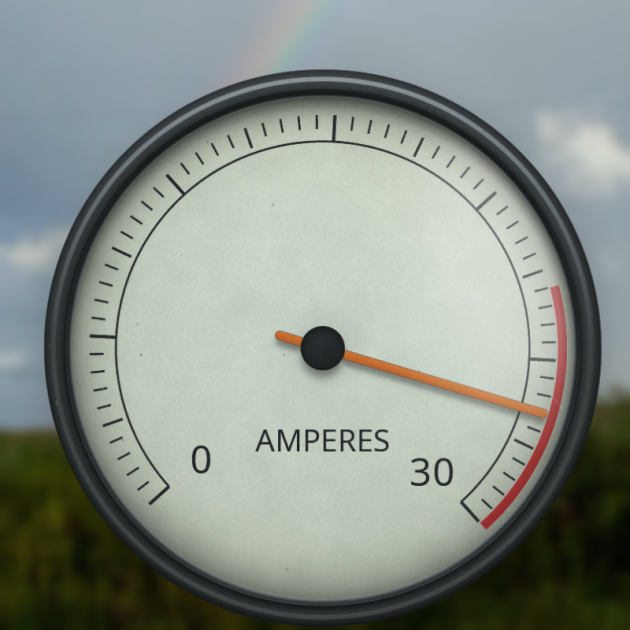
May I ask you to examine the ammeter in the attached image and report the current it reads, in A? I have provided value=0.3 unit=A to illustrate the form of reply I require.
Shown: value=26.5 unit=A
